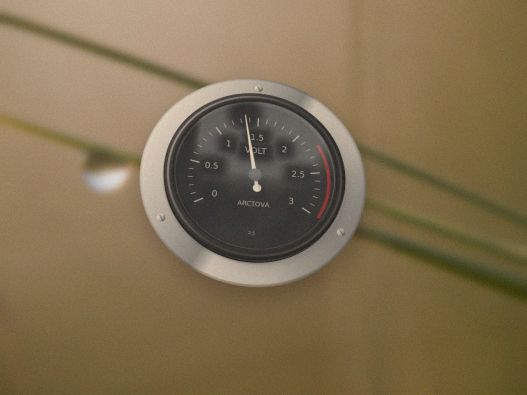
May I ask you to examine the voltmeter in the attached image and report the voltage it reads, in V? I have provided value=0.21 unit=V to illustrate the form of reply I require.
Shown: value=1.35 unit=V
